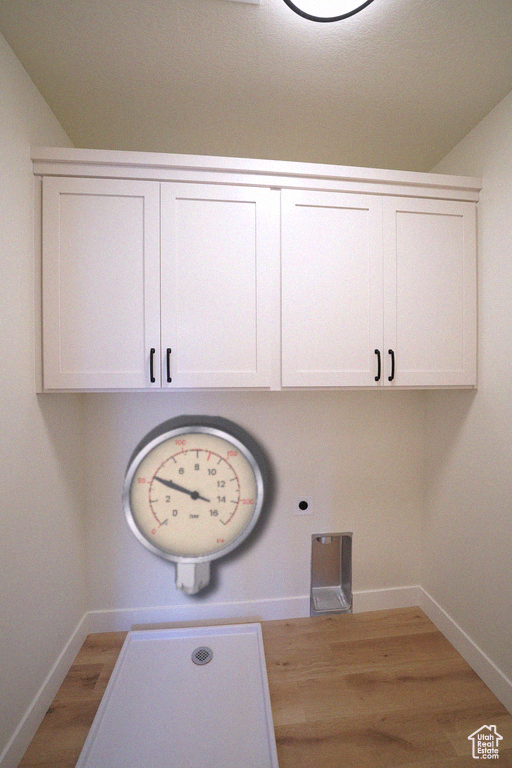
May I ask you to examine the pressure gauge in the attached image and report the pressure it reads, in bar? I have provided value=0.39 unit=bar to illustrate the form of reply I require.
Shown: value=4 unit=bar
